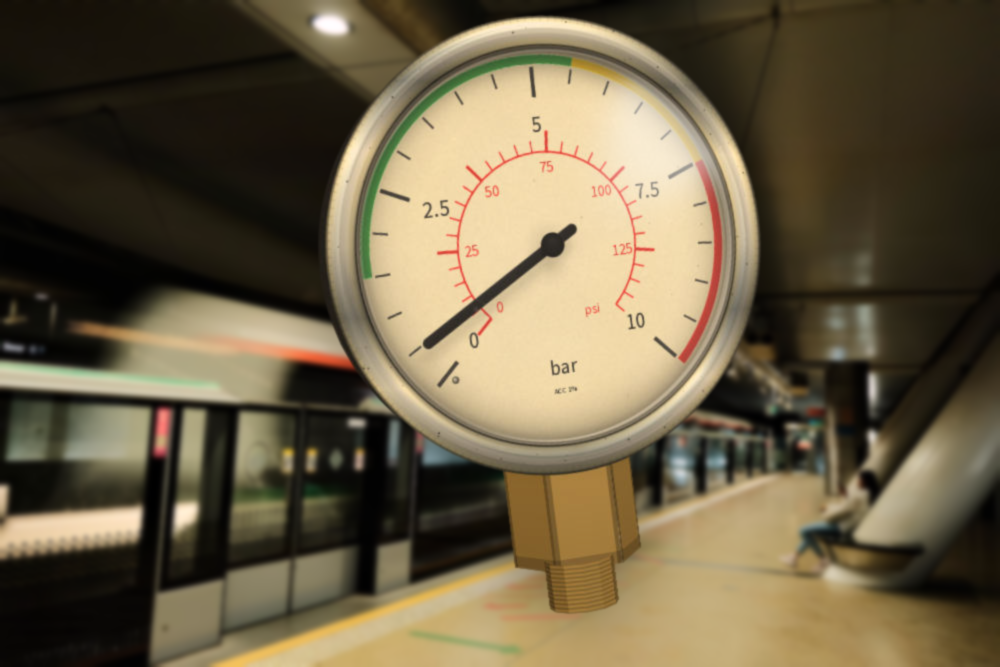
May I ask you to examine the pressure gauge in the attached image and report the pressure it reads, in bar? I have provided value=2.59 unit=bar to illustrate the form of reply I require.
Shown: value=0.5 unit=bar
